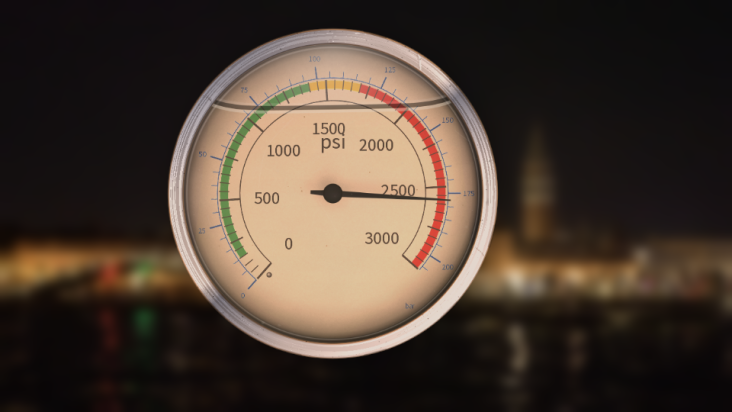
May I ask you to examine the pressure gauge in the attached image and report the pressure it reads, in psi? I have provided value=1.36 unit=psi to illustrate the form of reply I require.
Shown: value=2575 unit=psi
